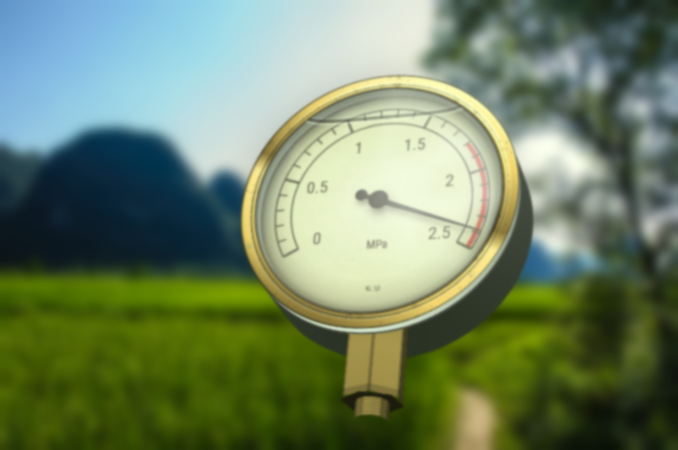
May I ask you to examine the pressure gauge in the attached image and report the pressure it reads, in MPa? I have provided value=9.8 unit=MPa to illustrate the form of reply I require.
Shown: value=2.4 unit=MPa
